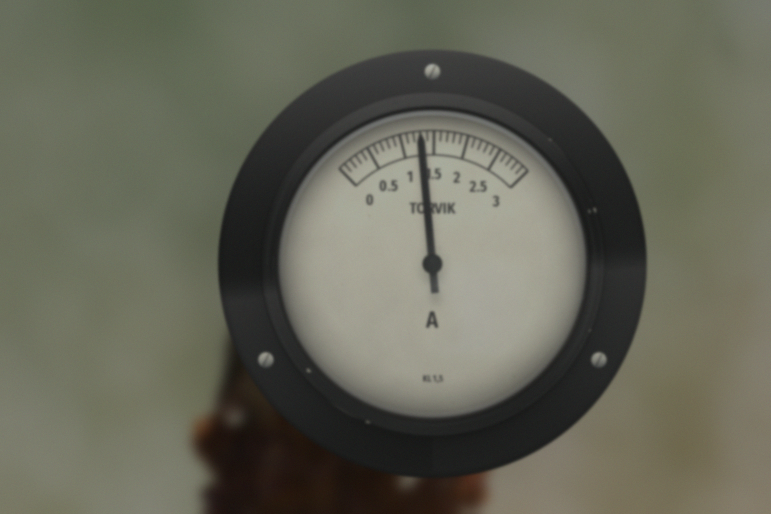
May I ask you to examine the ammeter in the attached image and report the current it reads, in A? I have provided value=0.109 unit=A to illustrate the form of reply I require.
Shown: value=1.3 unit=A
